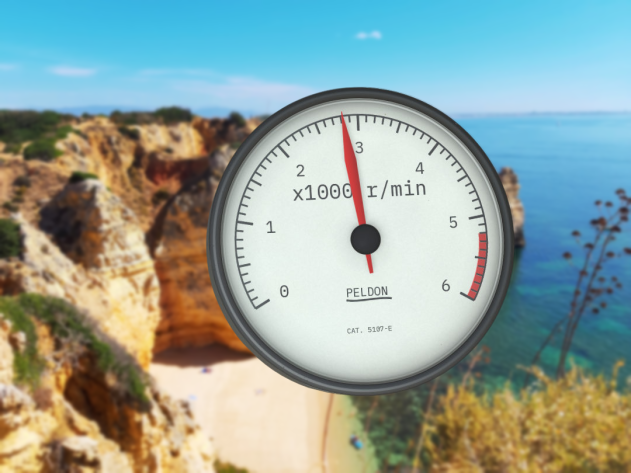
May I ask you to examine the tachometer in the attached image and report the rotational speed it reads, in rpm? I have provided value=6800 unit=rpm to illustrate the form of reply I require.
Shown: value=2800 unit=rpm
